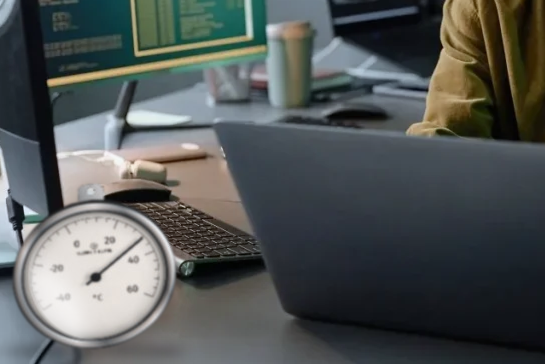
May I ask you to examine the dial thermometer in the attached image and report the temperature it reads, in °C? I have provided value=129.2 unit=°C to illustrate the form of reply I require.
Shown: value=32 unit=°C
